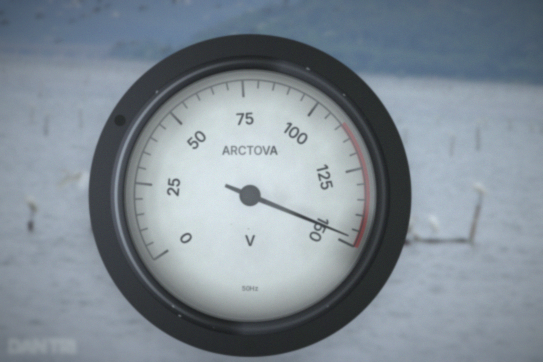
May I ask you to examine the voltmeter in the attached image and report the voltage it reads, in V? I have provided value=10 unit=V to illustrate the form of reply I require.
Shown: value=147.5 unit=V
